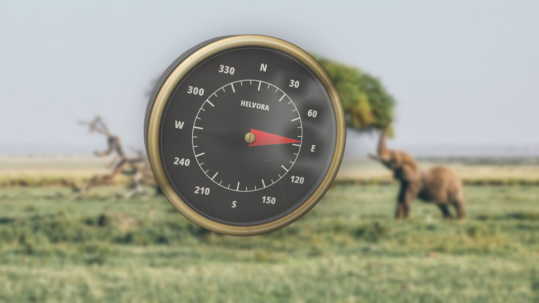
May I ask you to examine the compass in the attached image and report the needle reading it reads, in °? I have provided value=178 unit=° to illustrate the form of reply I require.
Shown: value=85 unit=°
